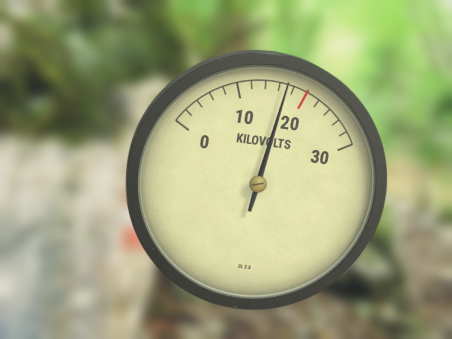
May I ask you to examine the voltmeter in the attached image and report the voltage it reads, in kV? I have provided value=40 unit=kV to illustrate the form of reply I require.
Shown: value=17 unit=kV
